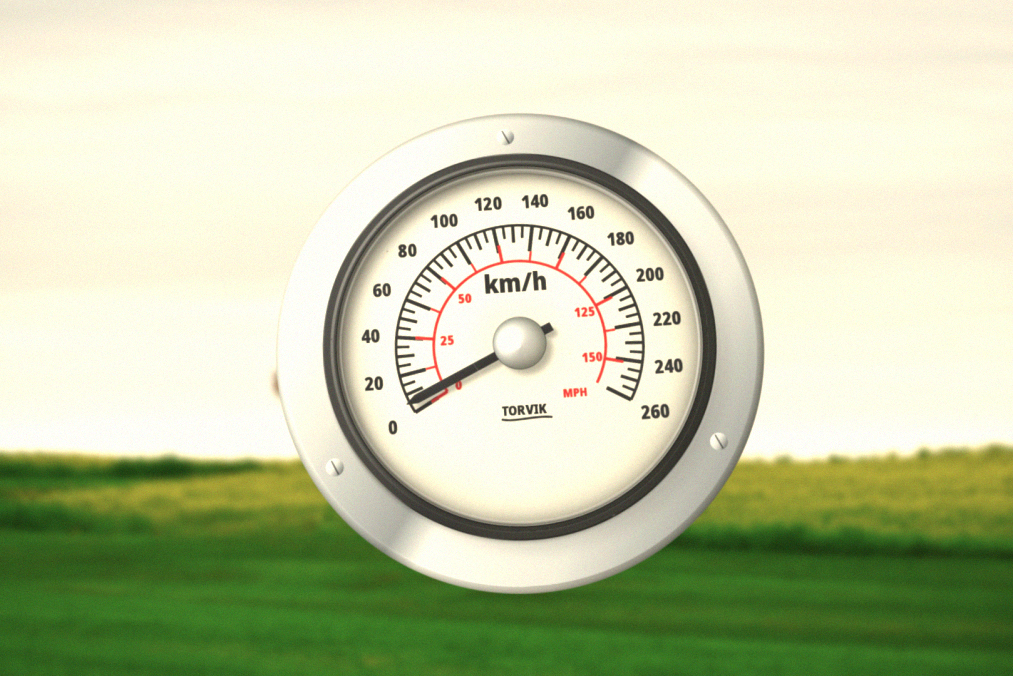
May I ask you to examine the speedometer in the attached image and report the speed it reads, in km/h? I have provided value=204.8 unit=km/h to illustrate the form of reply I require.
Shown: value=5 unit=km/h
